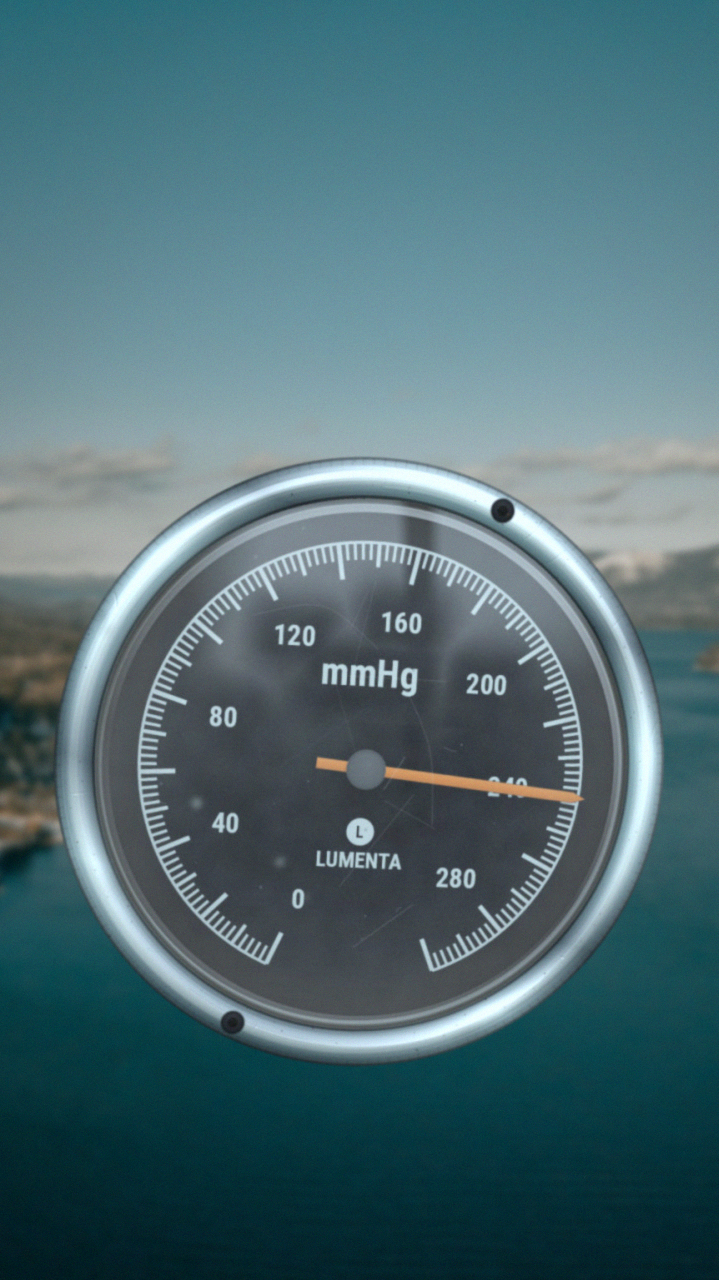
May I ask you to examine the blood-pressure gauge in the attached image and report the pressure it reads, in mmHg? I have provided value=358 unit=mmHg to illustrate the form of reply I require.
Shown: value=240 unit=mmHg
